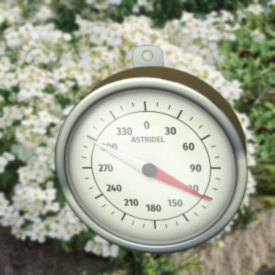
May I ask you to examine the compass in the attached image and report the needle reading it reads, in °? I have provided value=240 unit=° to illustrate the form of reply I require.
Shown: value=120 unit=°
